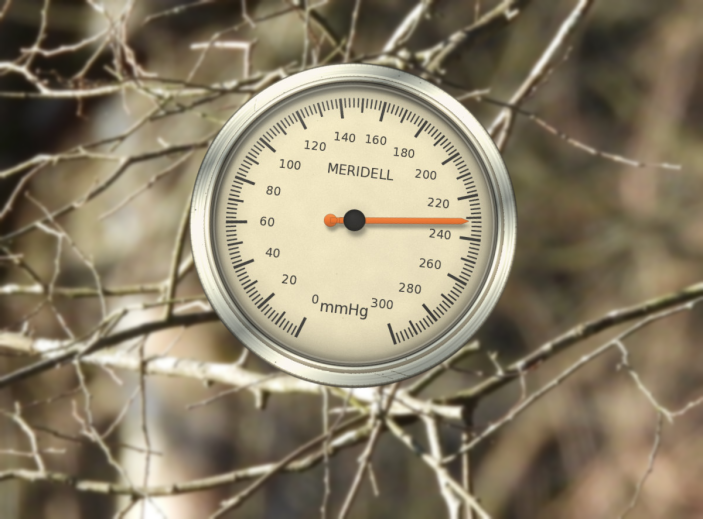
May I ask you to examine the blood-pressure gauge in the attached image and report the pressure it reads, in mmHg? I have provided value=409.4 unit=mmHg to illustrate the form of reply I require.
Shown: value=232 unit=mmHg
